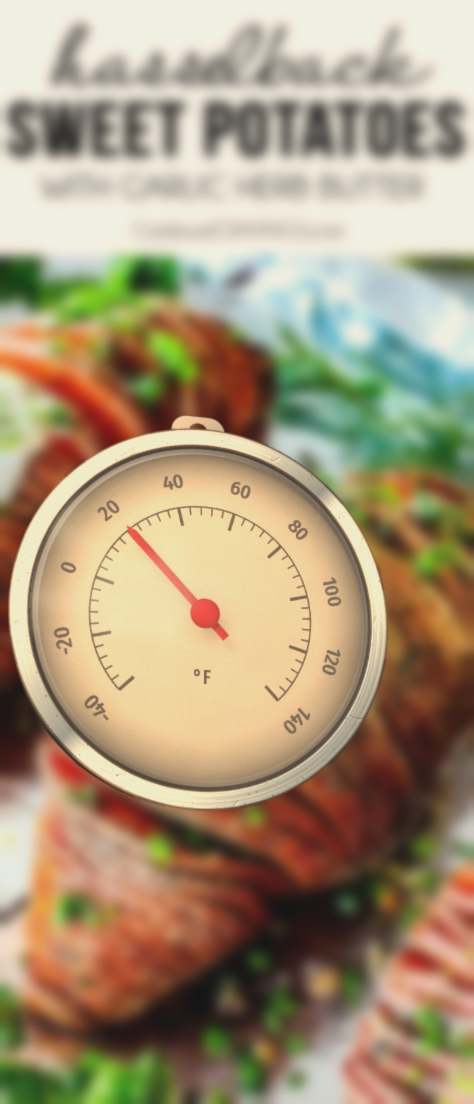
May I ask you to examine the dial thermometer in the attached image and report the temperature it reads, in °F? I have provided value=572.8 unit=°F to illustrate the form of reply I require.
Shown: value=20 unit=°F
